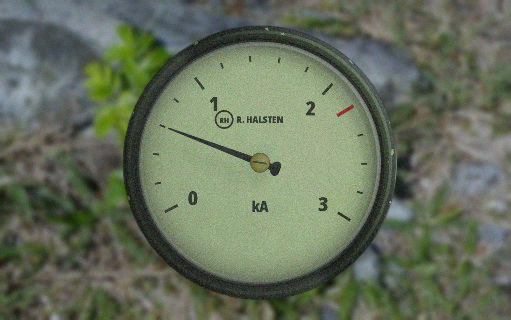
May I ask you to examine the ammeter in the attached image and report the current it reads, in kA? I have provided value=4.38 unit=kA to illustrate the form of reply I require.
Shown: value=0.6 unit=kA
